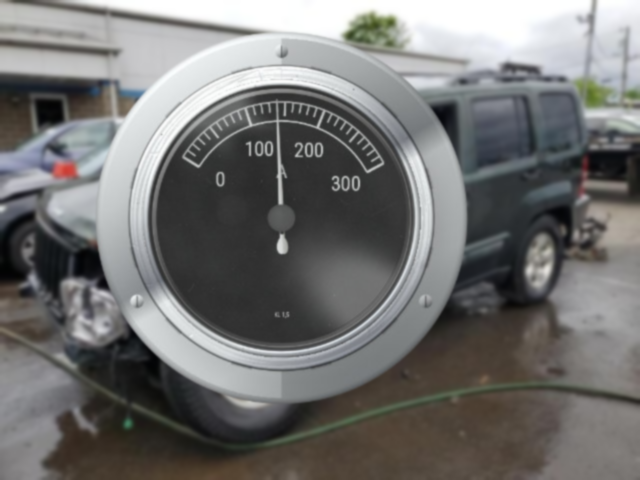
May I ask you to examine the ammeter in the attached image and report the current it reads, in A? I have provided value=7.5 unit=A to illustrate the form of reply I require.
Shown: value=140 unit=A
